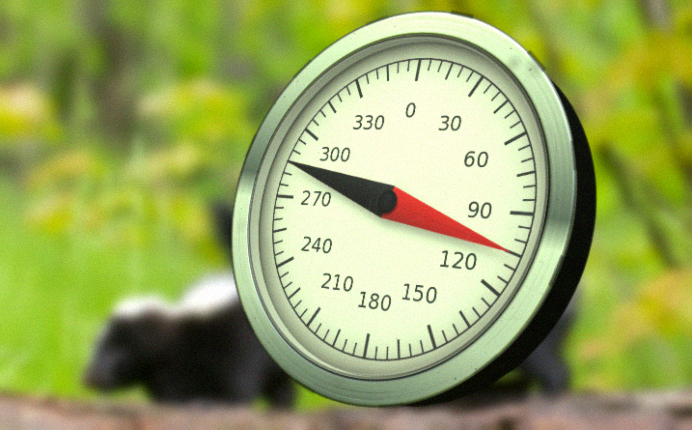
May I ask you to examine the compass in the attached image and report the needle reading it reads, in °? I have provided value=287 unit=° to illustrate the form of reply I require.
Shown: value=105 unit=°
